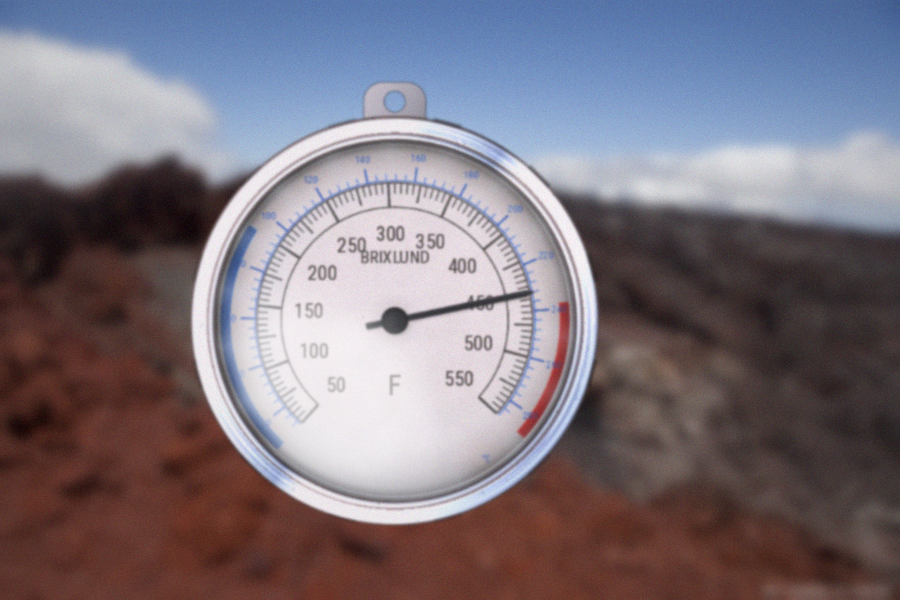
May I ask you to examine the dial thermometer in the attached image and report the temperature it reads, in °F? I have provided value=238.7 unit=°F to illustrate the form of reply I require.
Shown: value=450 unit=°F
